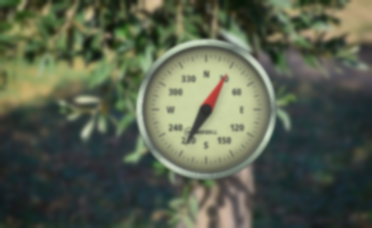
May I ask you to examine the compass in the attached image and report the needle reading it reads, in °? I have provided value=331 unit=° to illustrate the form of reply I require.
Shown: value=30 unit=°
